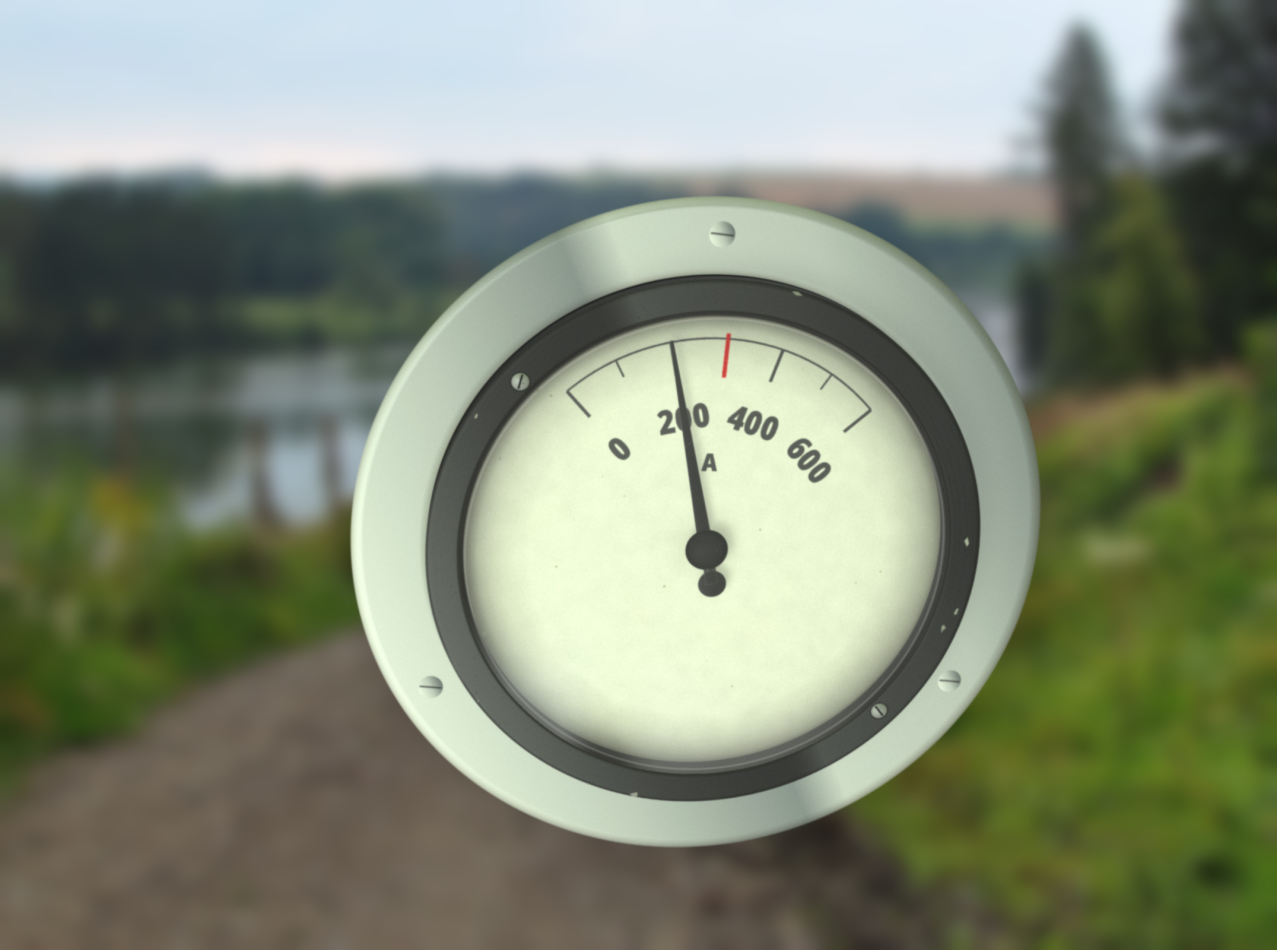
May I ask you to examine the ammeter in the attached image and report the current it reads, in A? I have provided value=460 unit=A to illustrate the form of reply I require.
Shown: value=200 unit=A
